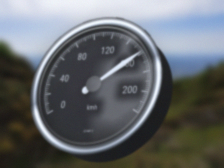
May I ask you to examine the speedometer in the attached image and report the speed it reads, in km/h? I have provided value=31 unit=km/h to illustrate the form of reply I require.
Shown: value=160 unit=km/h
